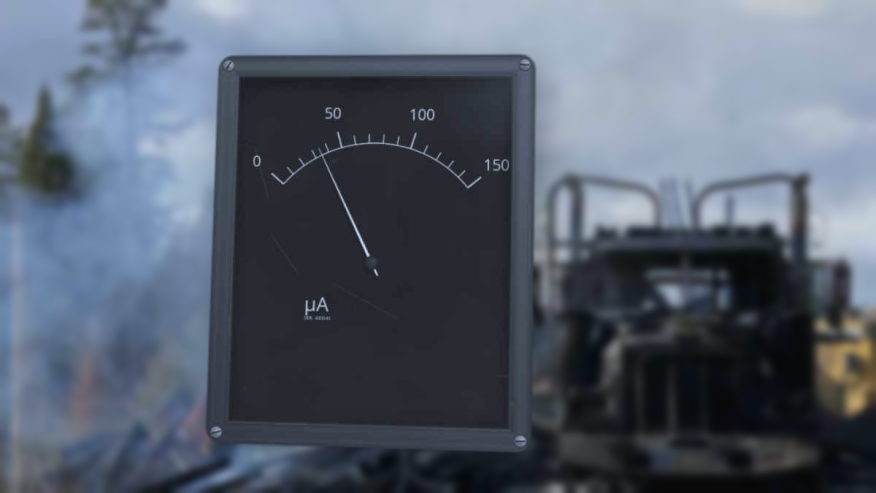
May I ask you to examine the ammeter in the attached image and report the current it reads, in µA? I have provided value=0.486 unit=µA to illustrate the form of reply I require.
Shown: value=35 unit=µA
